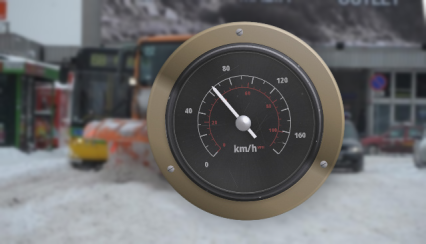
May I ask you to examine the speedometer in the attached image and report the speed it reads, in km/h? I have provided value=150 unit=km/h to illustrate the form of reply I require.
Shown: value=65 unit=km/h
